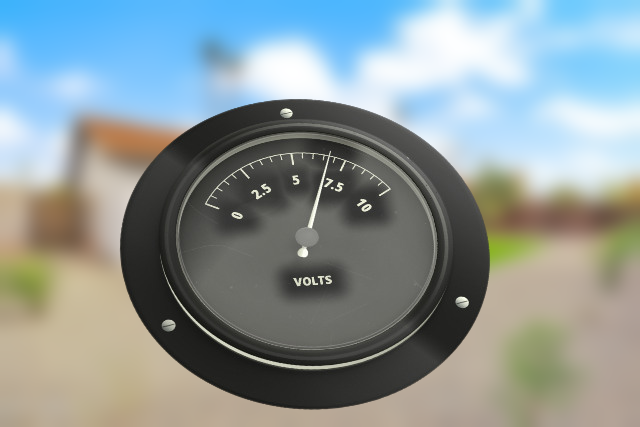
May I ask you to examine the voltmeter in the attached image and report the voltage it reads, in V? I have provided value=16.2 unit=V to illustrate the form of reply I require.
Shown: value=6.75 unit=V
